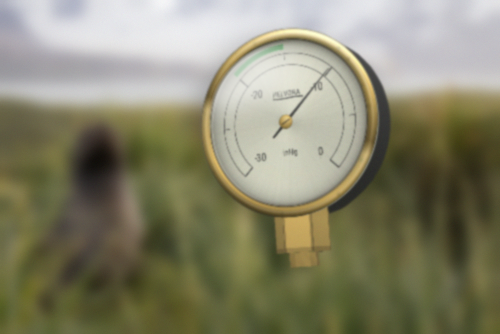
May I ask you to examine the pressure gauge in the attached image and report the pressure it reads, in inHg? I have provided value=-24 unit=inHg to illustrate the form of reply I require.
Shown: value=-10 unit=inHg
